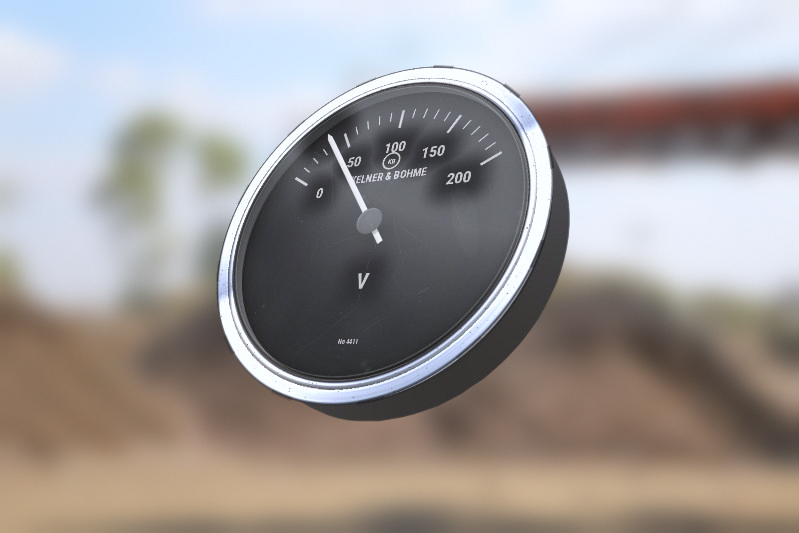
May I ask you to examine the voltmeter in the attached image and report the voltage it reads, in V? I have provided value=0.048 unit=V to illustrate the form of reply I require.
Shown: value=40 unit=V
